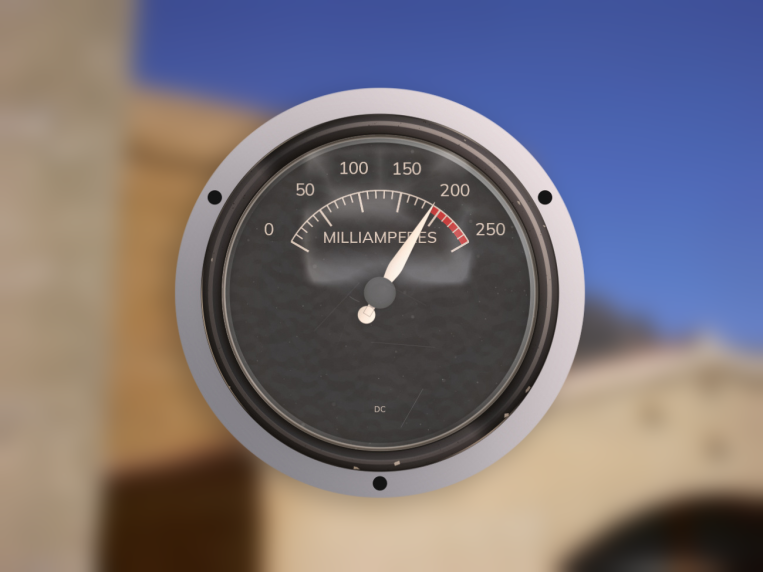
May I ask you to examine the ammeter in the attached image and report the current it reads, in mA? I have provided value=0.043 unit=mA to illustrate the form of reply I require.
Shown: value=190 unit=mA
